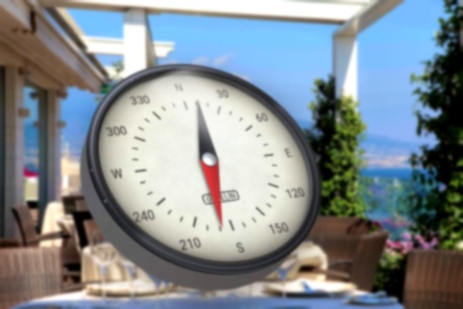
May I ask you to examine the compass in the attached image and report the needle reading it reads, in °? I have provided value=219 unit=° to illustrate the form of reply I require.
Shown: value=190 unit=°
